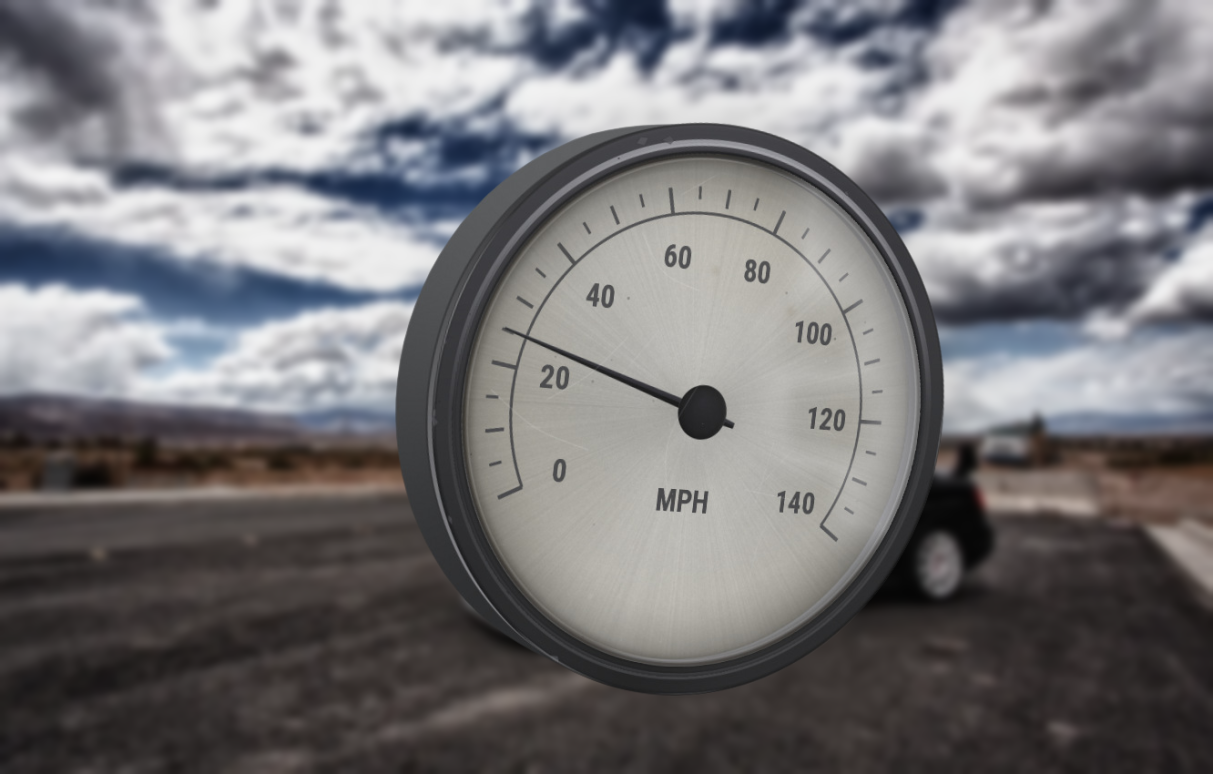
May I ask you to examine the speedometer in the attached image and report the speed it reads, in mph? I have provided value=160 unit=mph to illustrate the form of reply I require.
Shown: value=25 unit=mph
